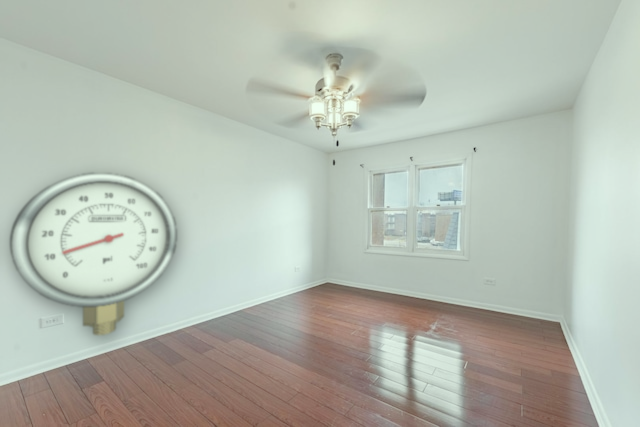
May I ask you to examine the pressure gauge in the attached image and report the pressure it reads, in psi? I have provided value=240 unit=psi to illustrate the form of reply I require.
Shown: value=10 unit=psi
